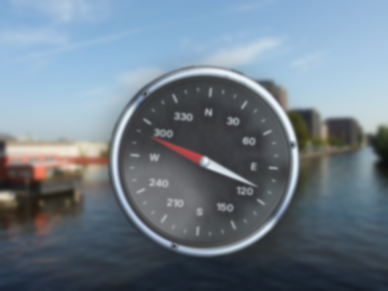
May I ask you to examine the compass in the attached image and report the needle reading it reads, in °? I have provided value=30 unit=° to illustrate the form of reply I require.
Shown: value=290 unit=°
